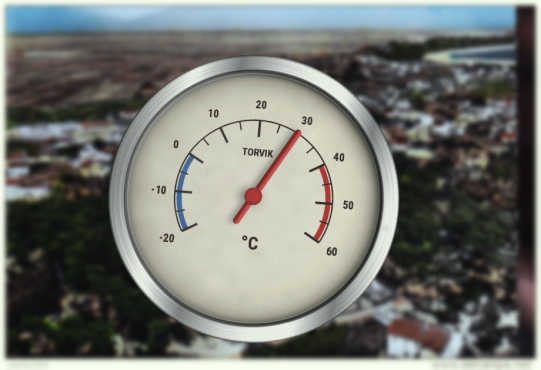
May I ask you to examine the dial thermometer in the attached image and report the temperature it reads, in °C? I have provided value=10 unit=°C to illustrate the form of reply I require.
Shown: value=30 unit=°C
